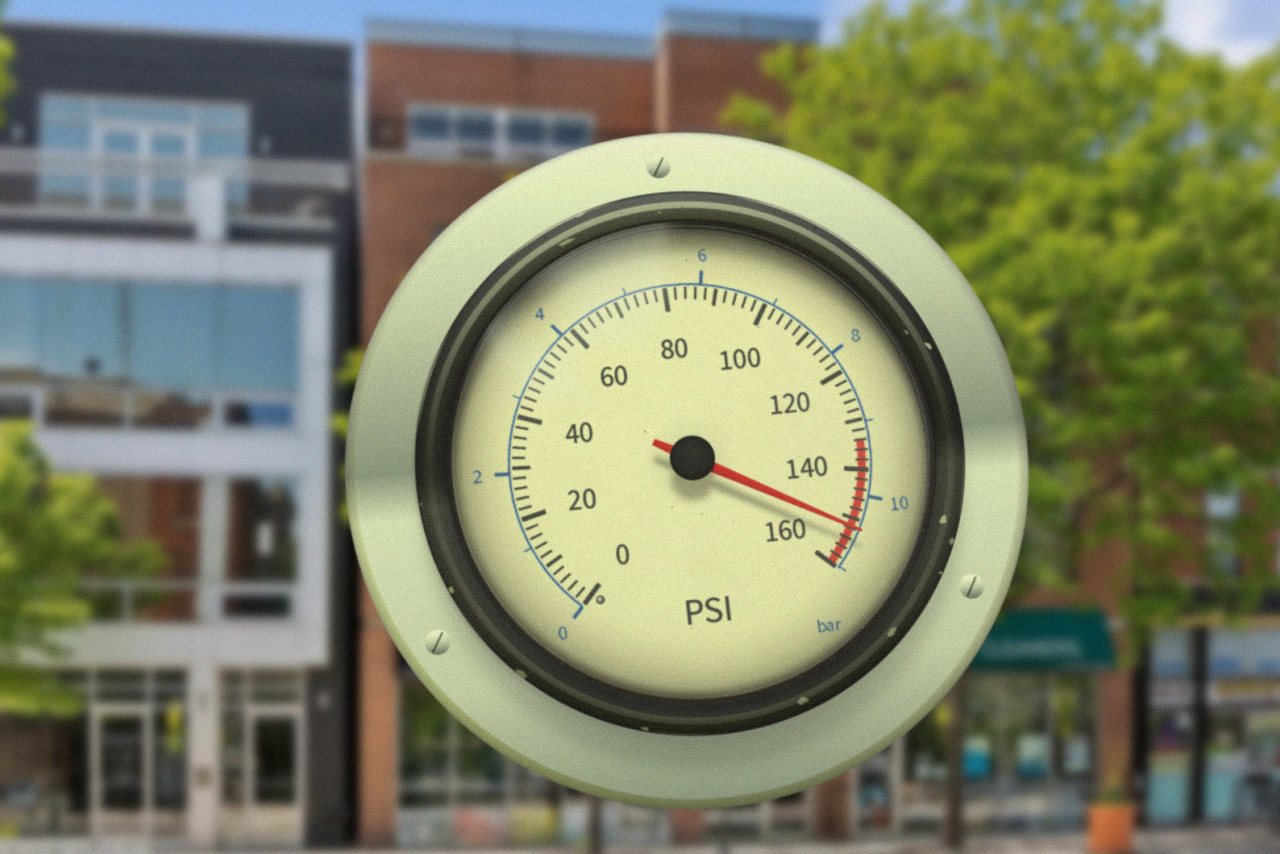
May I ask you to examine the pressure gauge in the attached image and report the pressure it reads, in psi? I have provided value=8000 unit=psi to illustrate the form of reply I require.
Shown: value=152 unit=psi
